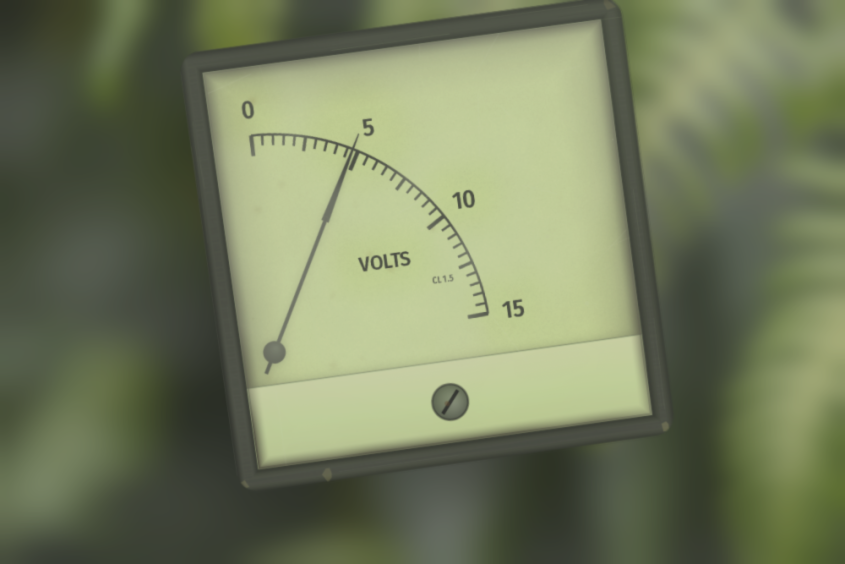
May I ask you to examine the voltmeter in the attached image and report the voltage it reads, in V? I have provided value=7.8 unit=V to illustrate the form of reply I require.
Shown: value=4.75 unit=V
